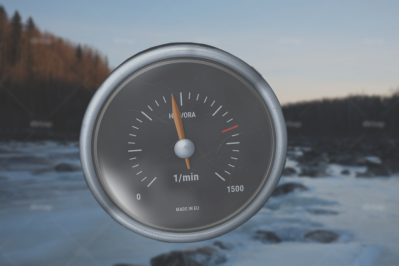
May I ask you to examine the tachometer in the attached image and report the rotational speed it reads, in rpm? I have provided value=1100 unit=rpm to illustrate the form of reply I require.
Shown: value=700 unit=rpm
